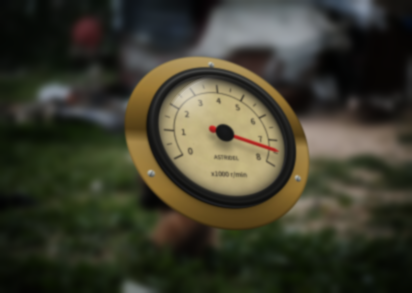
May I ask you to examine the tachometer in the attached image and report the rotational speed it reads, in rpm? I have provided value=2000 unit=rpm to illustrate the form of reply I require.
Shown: value=7500 unit=rpm
